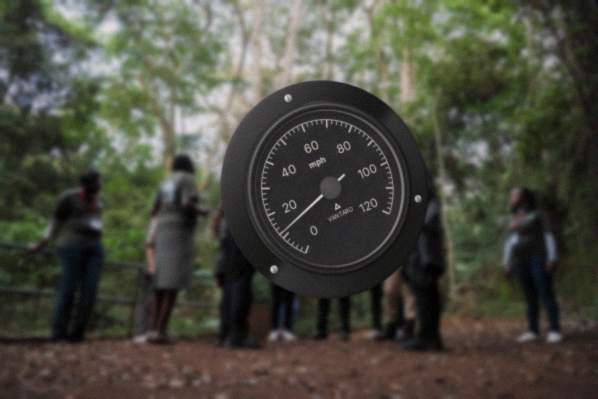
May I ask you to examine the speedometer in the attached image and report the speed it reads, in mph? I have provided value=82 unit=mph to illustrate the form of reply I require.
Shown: value=12 unit=mph
